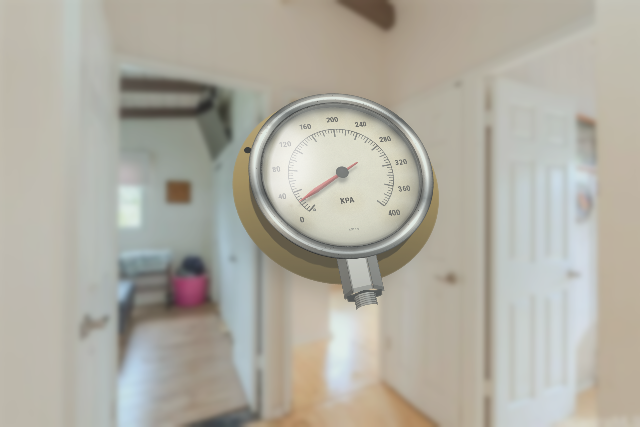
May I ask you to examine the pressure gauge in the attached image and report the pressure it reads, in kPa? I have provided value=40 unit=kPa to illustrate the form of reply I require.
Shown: value=20 unit=kPa
